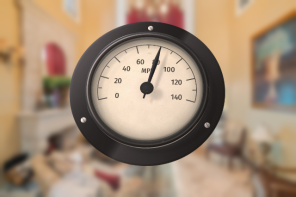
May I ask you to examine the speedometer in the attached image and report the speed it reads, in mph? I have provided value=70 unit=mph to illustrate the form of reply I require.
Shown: value=80 unit=mph
